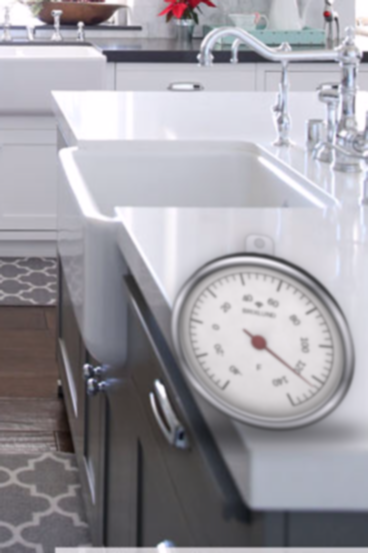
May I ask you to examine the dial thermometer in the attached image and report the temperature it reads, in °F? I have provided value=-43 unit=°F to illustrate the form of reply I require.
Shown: value=124 unit=°F
